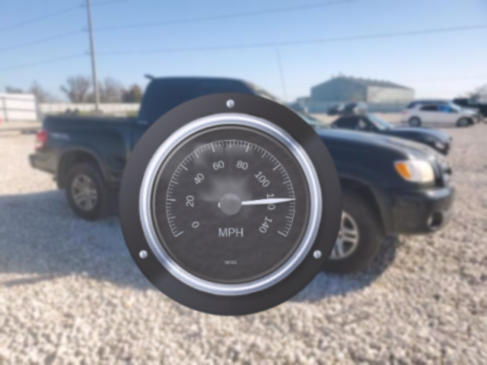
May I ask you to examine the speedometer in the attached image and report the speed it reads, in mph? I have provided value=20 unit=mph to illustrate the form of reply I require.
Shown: value=120 unit=mph
